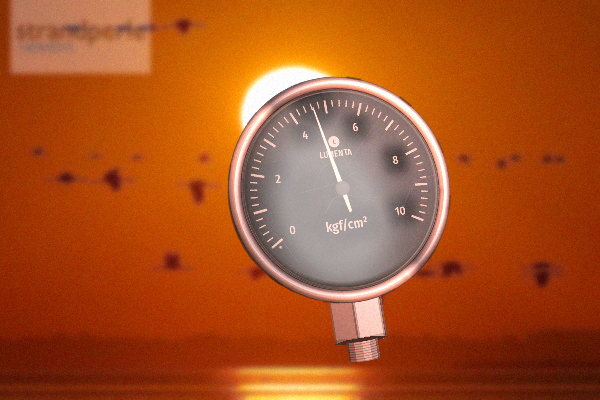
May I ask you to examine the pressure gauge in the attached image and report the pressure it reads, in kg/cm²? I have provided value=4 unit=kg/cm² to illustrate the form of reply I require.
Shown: value=4.6 unit=kg/cm²
